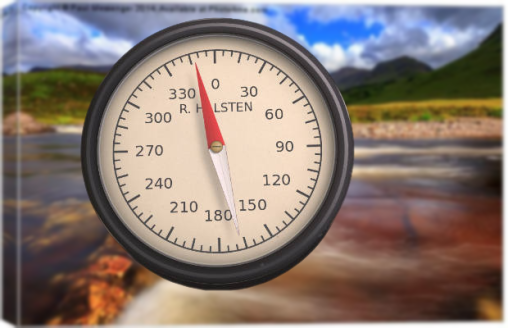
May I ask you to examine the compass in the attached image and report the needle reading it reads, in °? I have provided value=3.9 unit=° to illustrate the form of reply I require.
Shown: value=347.5 unit=°
